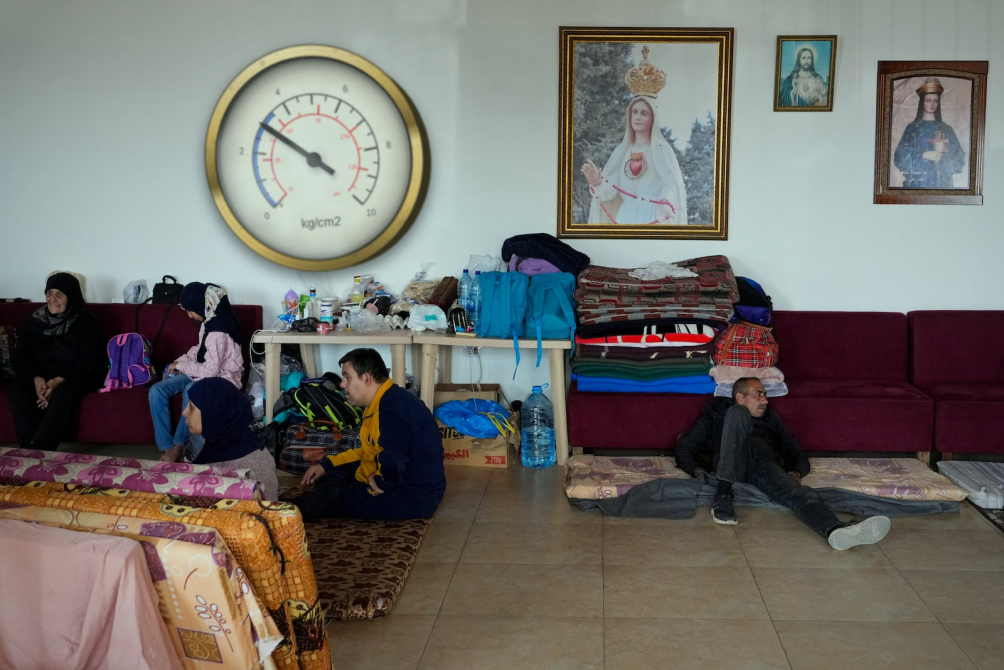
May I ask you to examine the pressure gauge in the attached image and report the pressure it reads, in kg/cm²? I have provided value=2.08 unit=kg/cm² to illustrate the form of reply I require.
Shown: value=3 unit=kg/cm²
